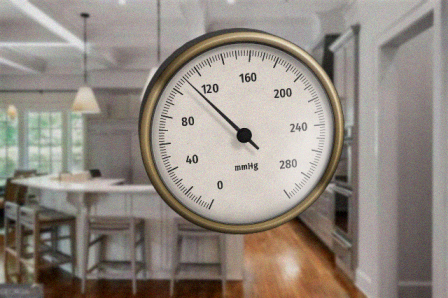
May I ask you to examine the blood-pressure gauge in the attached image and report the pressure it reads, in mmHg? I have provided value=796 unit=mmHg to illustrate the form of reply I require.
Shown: value=110 unit=mmHg
